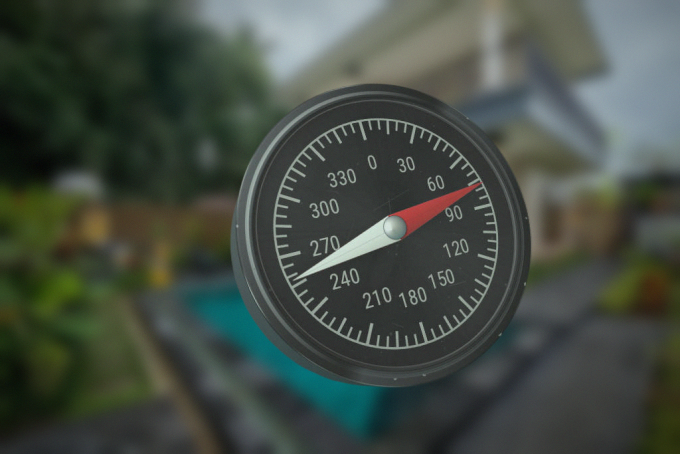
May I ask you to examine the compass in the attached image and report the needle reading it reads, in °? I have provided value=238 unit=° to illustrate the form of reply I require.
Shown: value=77.5 unit=°
